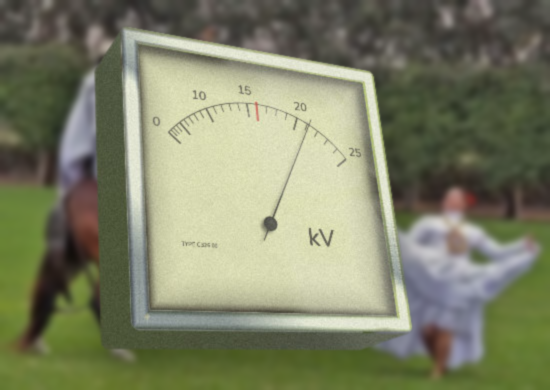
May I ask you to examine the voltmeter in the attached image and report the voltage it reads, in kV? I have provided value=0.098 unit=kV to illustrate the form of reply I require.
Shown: value=21 unit=kV
